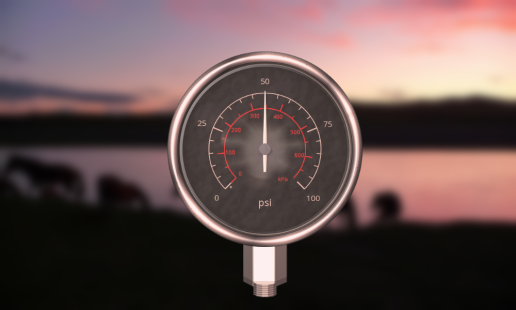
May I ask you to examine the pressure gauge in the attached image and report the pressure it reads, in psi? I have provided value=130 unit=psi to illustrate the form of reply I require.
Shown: value=50 unit=psi
